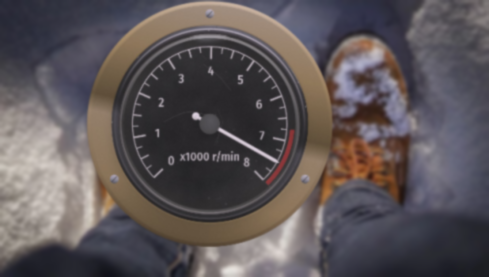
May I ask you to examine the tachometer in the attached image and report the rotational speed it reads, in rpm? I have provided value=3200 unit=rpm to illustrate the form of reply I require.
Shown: value=7500 unit=rpm
